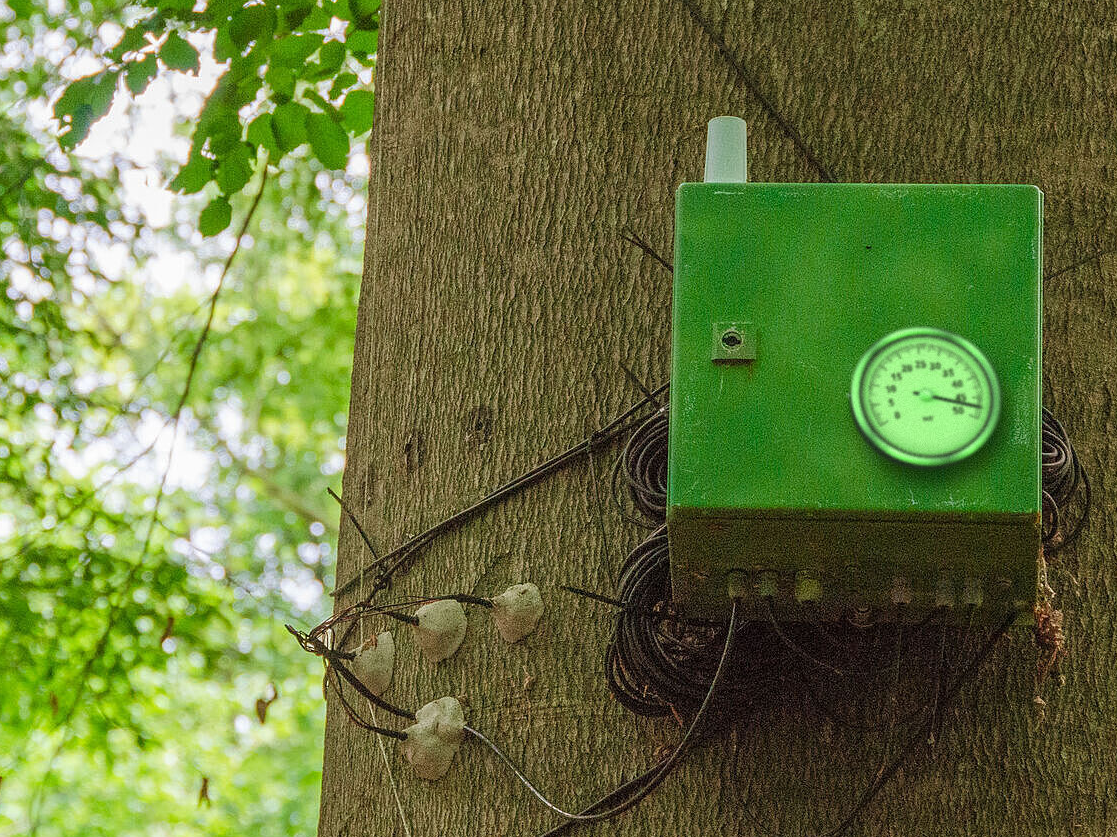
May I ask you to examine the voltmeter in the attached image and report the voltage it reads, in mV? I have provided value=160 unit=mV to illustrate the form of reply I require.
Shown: value=47.5 unit=mV
